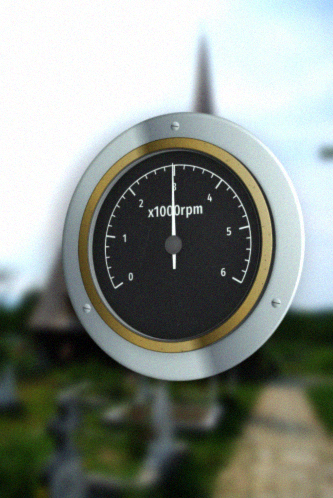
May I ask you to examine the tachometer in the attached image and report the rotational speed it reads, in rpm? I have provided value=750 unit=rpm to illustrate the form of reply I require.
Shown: value=3000 unit=rpm
